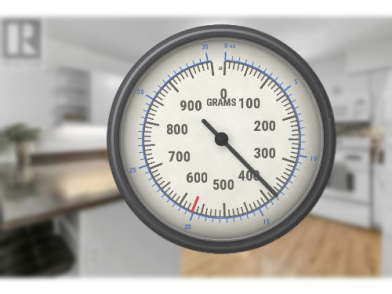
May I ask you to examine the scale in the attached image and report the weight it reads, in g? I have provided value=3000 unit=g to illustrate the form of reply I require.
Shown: value=380 unit=g
